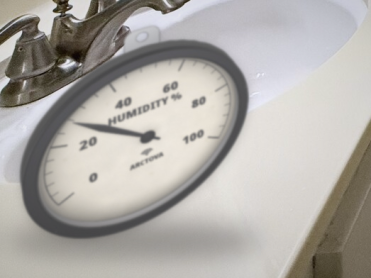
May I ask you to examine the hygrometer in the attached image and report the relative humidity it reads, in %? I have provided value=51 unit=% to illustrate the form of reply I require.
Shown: value=28 unit=%
